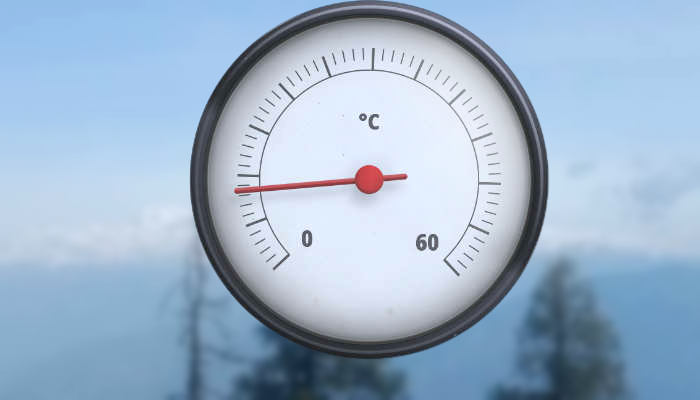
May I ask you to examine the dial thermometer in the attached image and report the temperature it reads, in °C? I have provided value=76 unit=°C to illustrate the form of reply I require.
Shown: value=8.5 unit=°C
